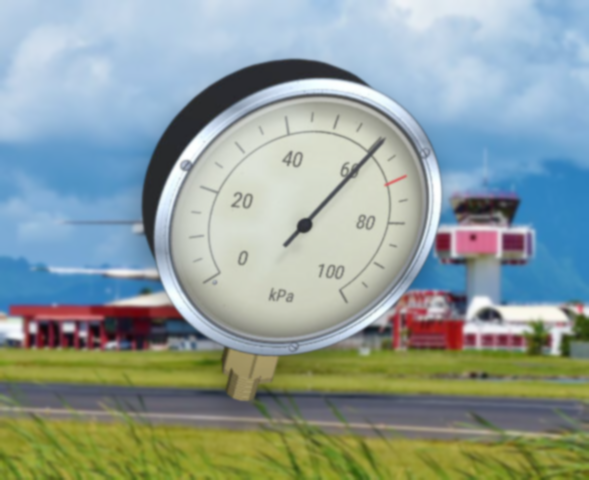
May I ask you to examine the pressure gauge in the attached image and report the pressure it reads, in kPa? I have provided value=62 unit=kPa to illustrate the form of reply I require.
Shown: value=60 unit=kPa
